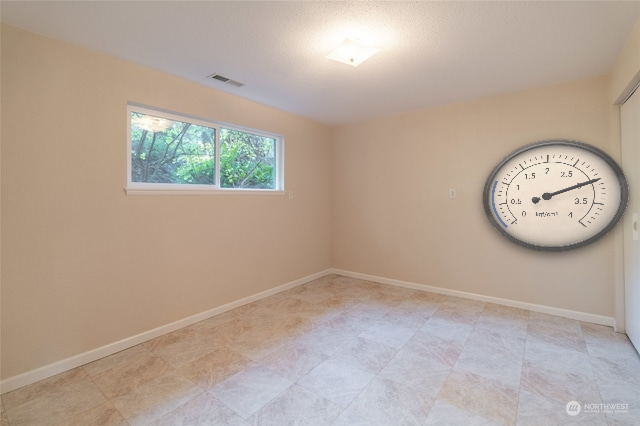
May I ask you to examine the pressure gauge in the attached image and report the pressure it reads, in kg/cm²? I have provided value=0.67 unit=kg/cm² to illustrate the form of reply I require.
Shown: value=3 unit=kg/cm²
